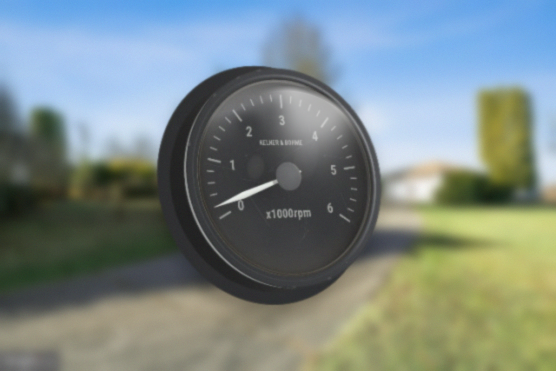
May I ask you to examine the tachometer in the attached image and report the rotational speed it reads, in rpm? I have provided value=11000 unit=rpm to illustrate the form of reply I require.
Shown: value=200 unit=rpm
